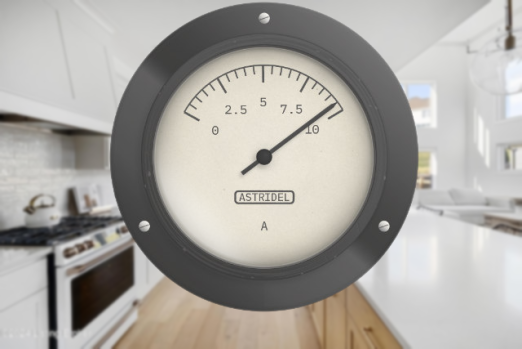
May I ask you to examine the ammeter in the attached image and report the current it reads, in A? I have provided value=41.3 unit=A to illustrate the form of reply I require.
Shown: value=9.5 unit=A
